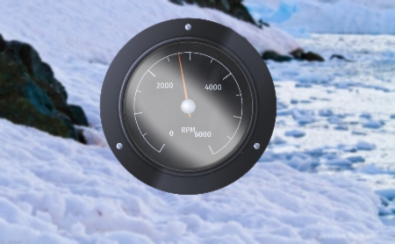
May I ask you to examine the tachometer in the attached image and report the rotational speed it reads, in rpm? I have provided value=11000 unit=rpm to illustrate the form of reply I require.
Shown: value=2750 unit=rpm
